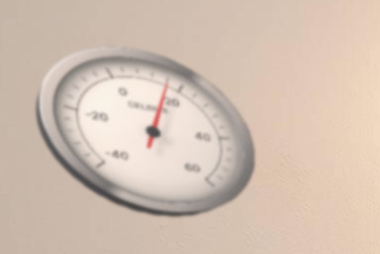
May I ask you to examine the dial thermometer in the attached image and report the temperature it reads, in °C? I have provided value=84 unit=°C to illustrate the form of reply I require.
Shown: value=16 unit=°C
